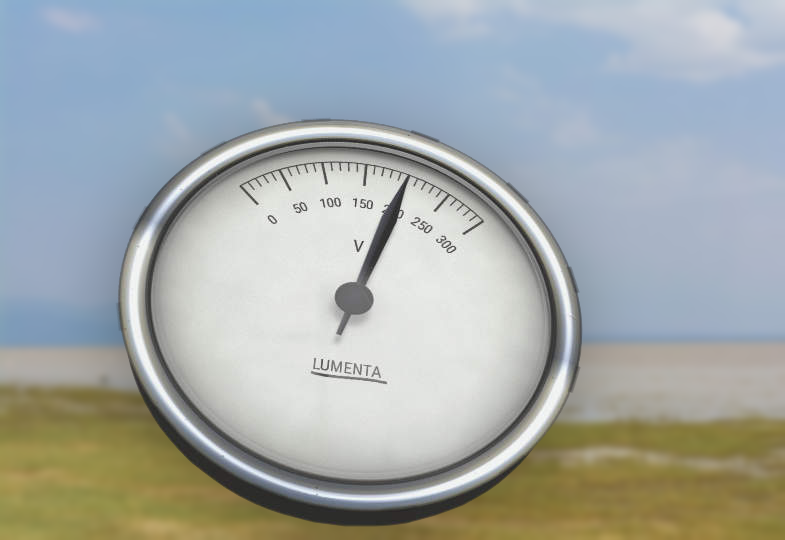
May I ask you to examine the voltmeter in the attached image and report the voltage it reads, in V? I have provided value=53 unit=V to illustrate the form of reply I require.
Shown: value=200 unit=V
